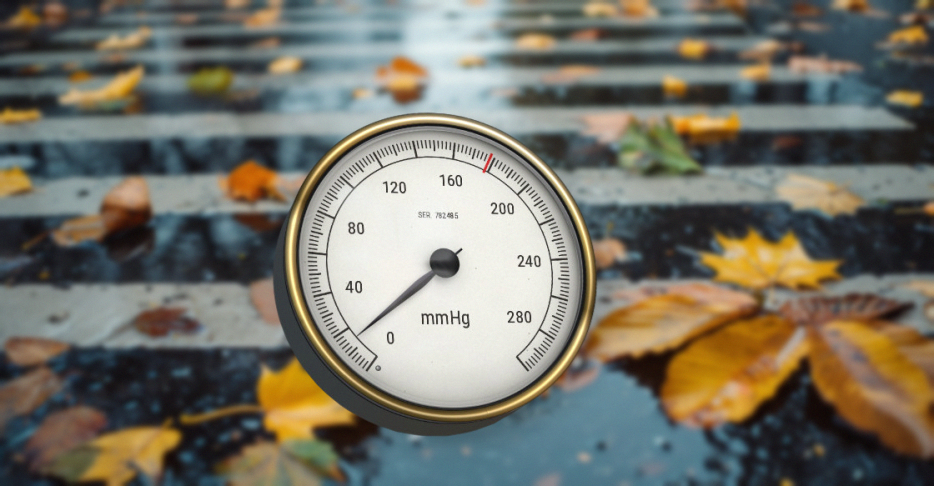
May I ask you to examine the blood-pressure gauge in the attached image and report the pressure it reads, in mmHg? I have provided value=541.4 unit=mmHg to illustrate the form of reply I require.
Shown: value=14 unit=mmHg
